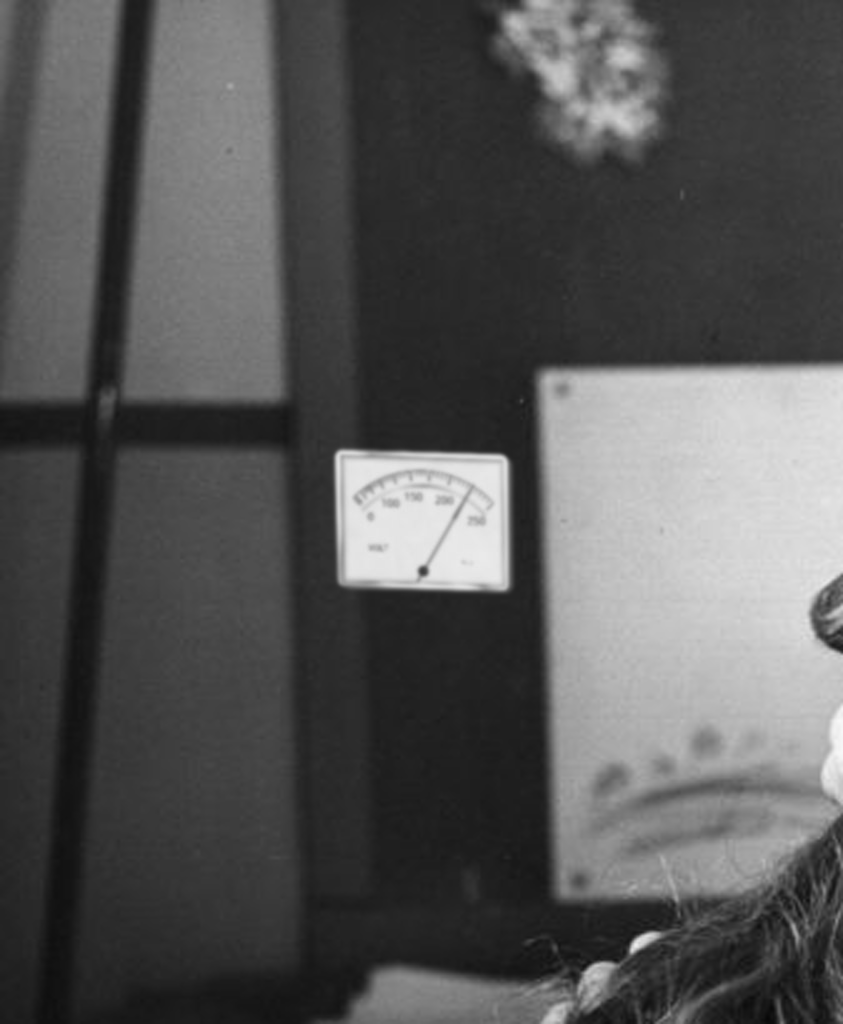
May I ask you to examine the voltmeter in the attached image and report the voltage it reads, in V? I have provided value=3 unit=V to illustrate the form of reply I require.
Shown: value=225 unit=V
